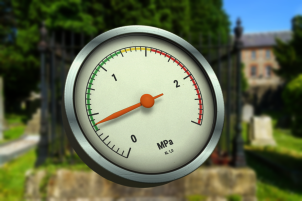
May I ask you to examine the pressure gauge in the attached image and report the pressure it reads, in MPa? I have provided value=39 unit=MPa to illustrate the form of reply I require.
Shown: value=0.4 unit=MPa
